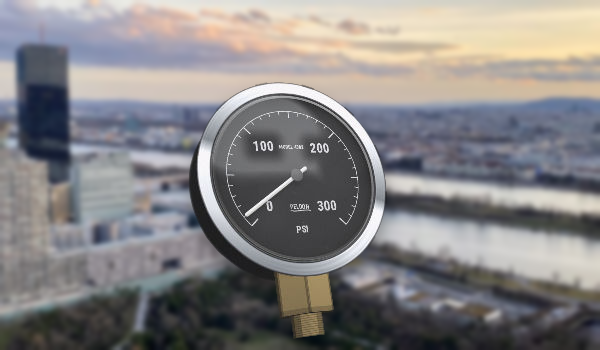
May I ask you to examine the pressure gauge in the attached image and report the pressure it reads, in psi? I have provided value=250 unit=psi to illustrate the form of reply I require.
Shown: value=10 unit=psi
